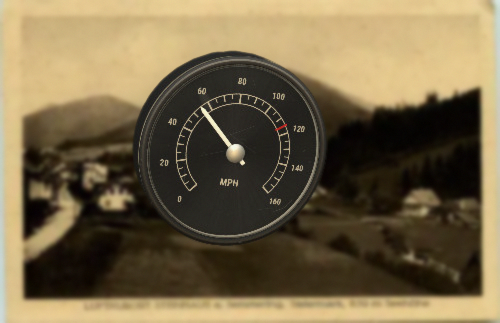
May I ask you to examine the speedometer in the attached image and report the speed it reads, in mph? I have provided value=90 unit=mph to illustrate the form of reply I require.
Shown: value=55 unit=mph
